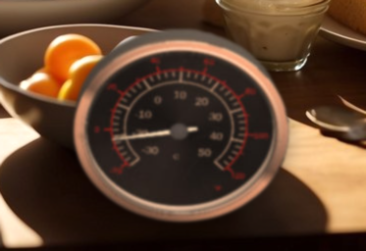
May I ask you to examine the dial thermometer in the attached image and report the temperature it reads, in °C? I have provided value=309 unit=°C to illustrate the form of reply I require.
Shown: value=-20 unit=°C
